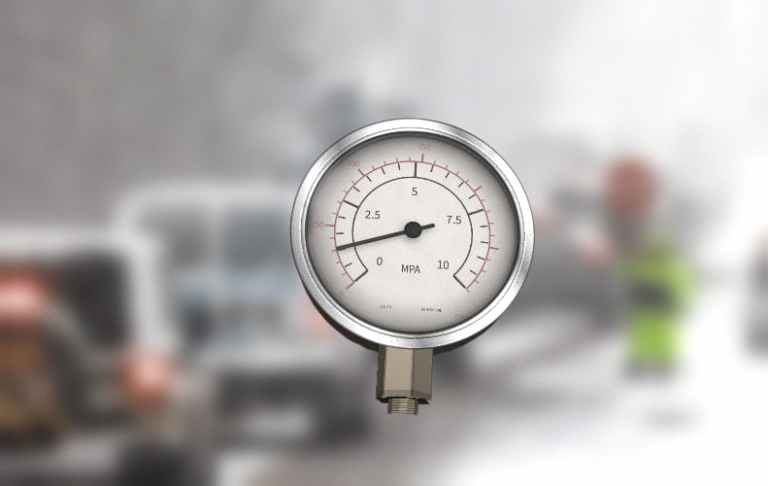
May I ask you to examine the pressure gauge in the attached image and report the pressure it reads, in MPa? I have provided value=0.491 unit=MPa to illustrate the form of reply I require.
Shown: value=1 unit=MPa
